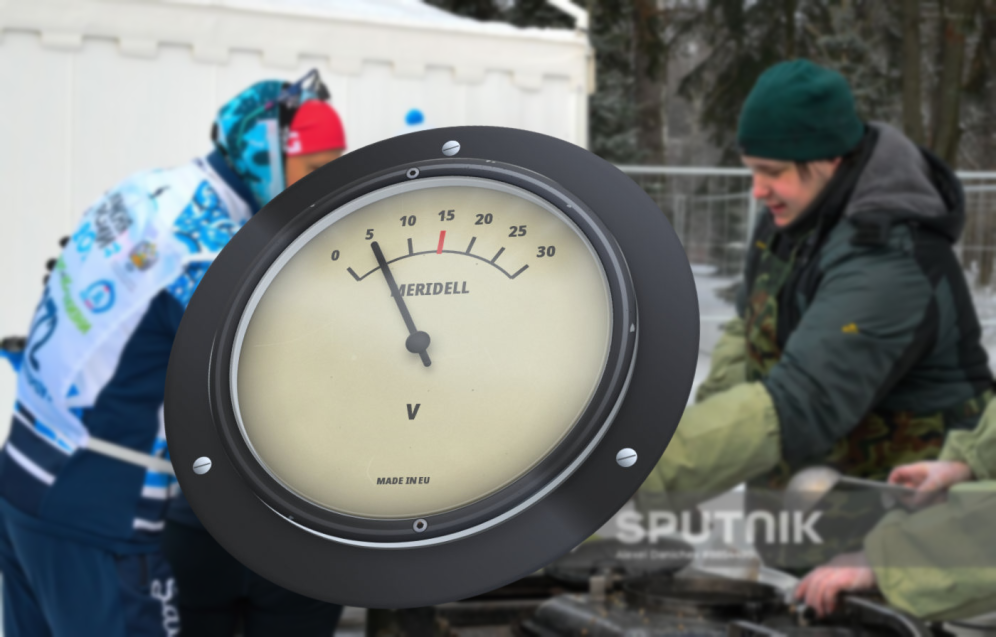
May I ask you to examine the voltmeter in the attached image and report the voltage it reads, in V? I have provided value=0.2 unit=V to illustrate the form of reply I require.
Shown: value=5 unit=V
